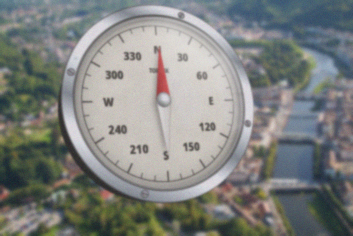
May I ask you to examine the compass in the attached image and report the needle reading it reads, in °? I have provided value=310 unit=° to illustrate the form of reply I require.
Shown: value=0 unit=°
